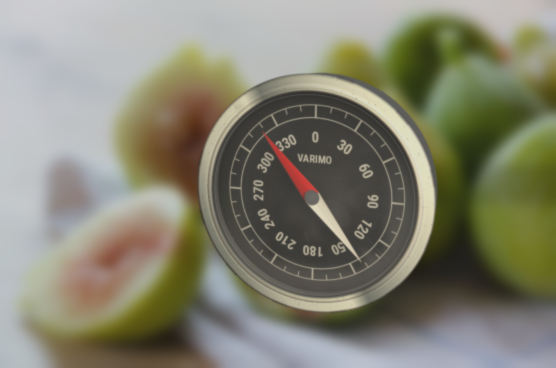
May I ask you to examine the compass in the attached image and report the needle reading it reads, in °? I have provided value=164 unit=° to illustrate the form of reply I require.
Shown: value=320 unit=°
